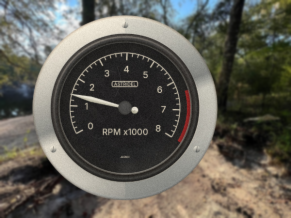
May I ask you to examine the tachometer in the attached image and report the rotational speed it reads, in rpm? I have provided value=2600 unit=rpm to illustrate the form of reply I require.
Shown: value=1400 unit=rpm
